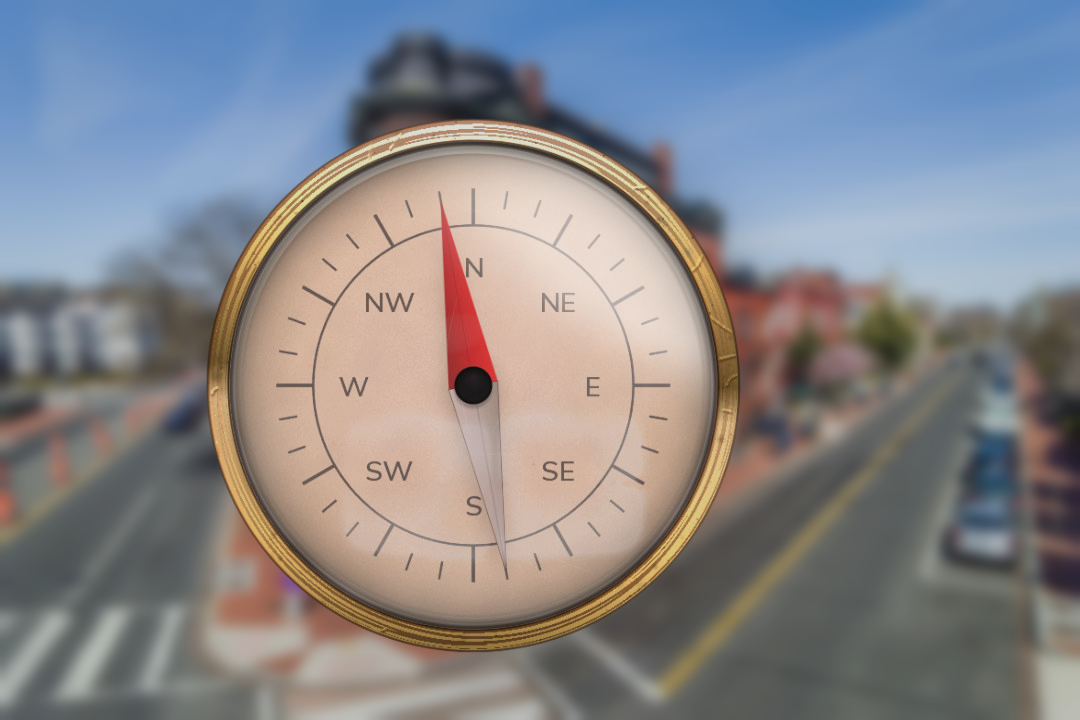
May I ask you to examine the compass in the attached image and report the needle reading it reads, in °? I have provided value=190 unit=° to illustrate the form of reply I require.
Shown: value=350 unit=°
